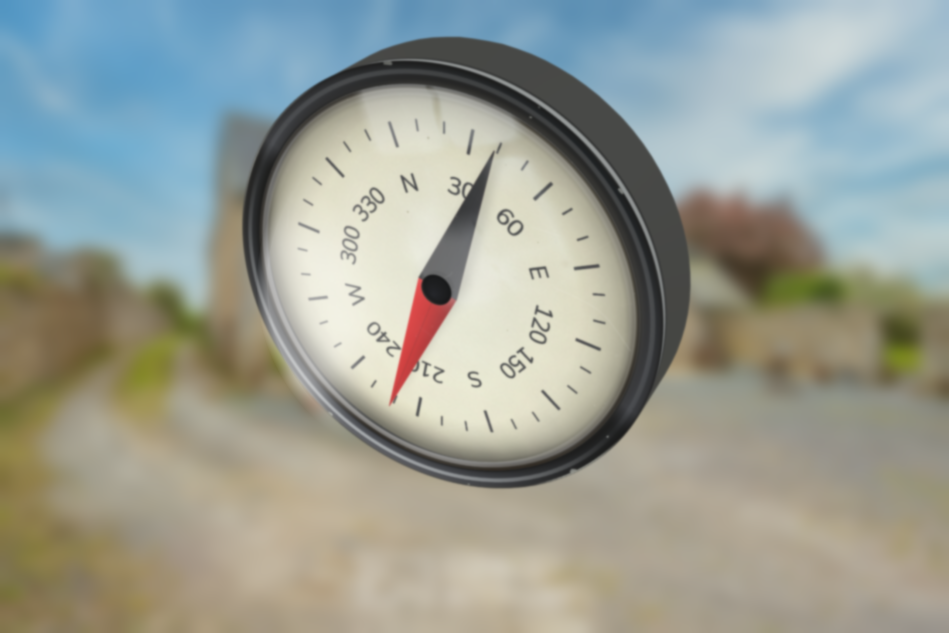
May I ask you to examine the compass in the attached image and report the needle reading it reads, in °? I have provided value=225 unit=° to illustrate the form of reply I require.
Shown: value=220 unit=°
